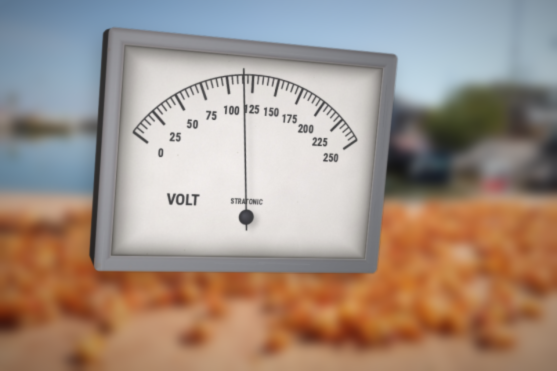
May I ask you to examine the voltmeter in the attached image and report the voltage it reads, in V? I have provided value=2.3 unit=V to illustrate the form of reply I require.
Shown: value=115 unit=V
